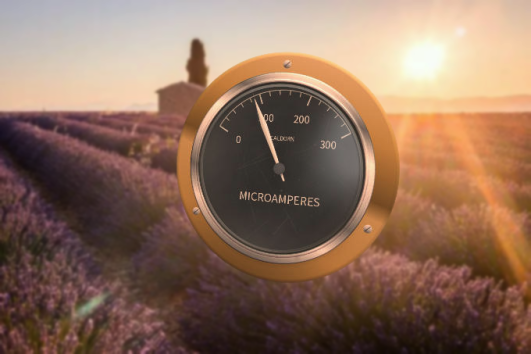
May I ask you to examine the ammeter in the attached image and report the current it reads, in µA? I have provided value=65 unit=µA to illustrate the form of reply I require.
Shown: value=90 unit=µA
